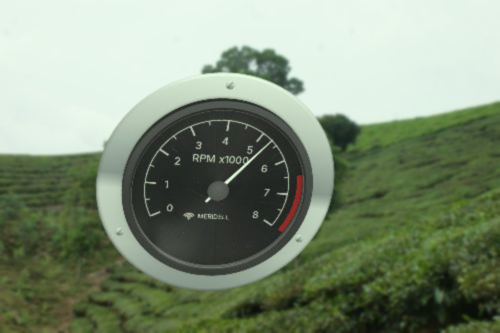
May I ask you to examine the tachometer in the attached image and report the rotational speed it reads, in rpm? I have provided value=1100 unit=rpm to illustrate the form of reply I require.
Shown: value=5250 unit=rpm
